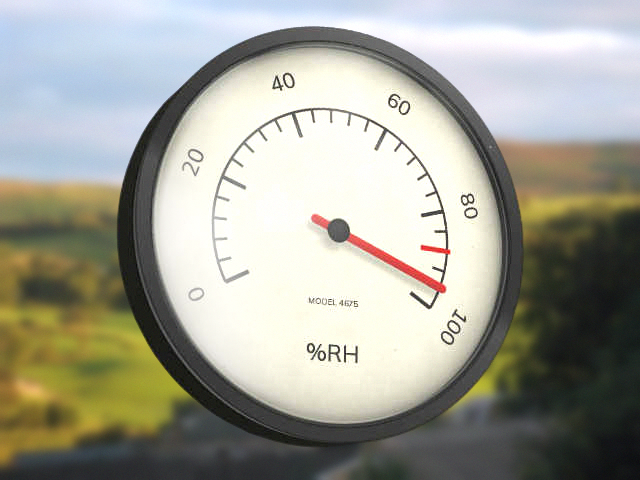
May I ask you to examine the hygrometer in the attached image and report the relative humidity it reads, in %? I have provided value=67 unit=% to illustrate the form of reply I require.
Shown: value=96 unit=%
